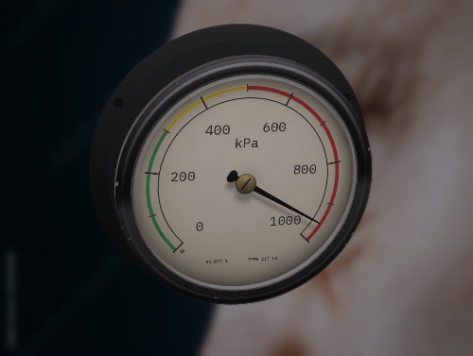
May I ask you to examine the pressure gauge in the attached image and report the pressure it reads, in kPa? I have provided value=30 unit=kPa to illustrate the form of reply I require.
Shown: value=950 unit=kPa
